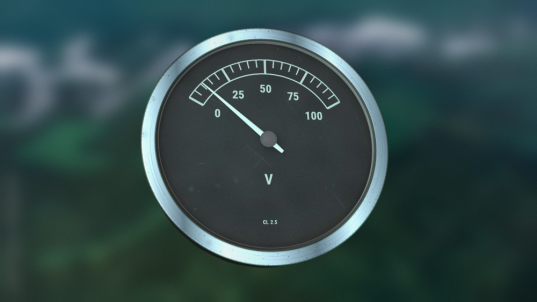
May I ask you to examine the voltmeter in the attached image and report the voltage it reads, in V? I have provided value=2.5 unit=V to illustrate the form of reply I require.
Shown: value=10 unit=V
